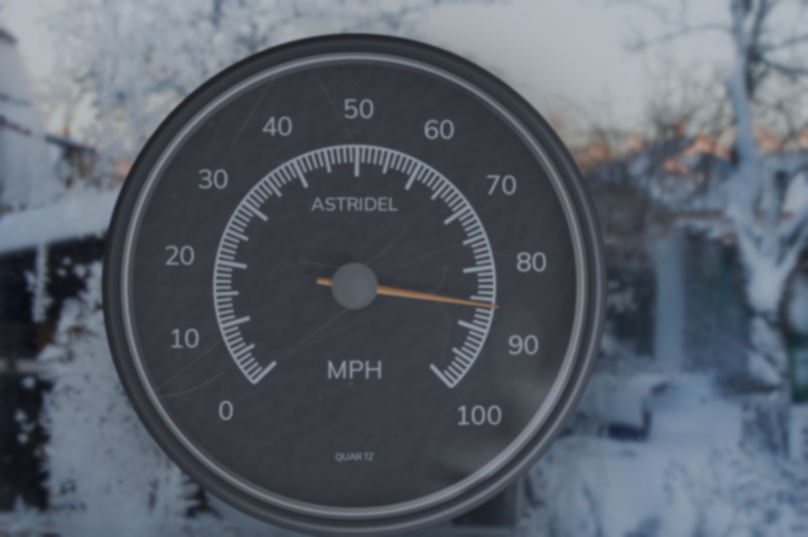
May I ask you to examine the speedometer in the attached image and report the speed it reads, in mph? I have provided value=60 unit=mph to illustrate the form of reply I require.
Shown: value=86 unit=mph
